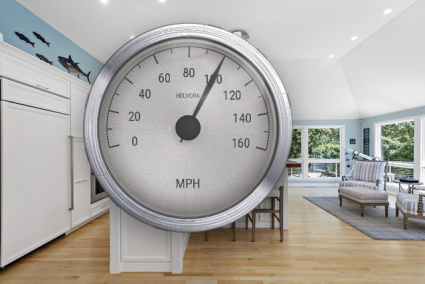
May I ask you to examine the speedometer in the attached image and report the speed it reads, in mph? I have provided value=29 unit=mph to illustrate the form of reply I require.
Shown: value=100 unit=mph
